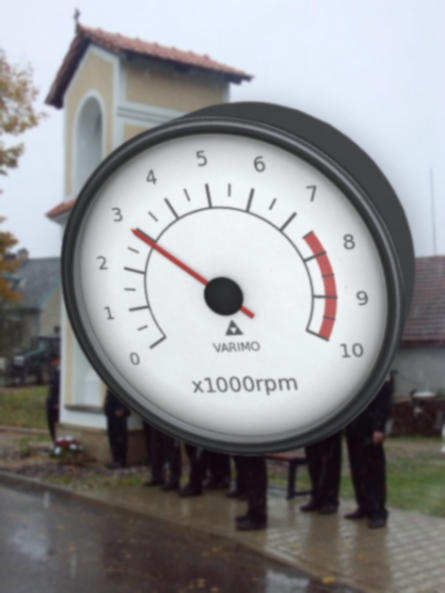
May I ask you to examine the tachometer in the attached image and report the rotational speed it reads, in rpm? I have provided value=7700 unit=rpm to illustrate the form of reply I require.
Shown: value=3000 unit=rpm
